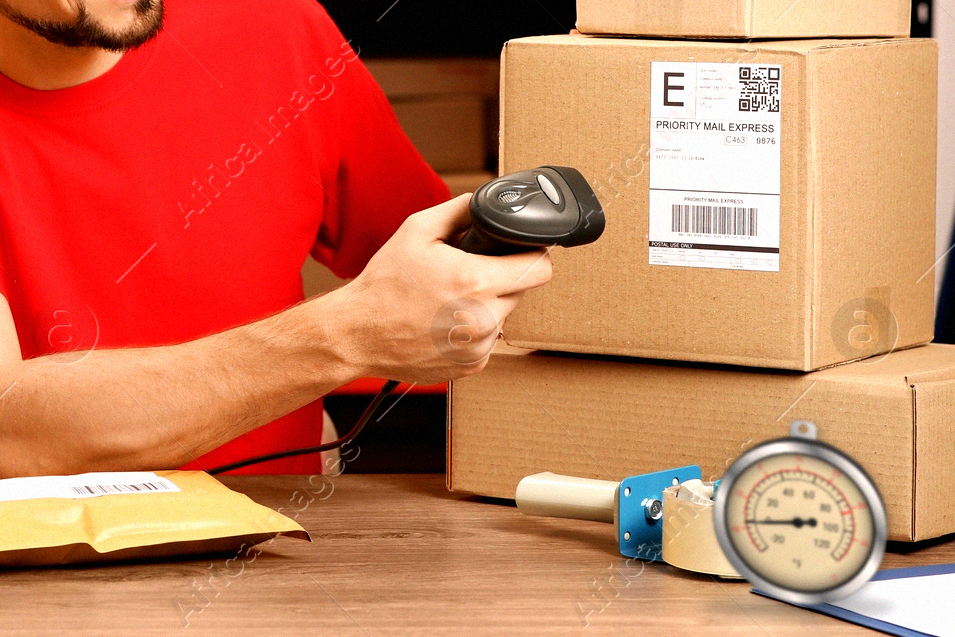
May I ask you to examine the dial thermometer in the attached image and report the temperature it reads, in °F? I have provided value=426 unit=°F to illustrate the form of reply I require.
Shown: value=0 unit=°F
